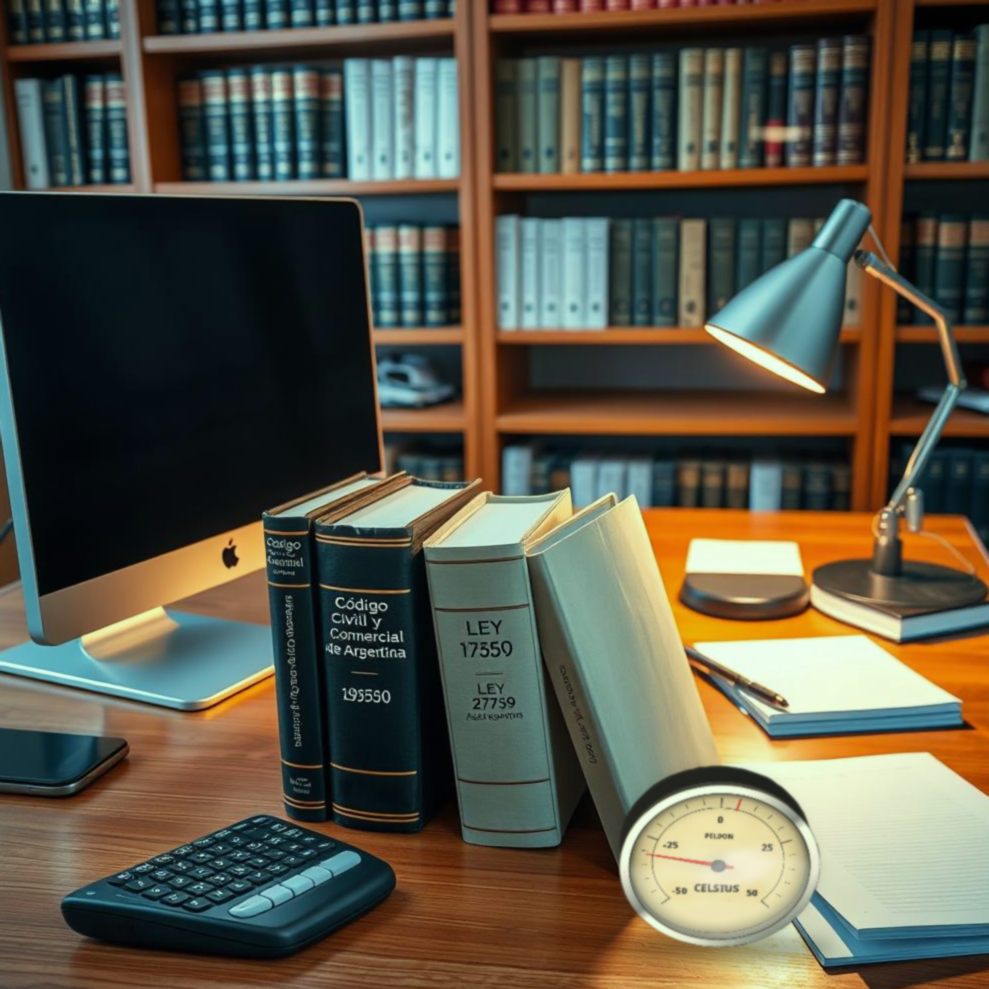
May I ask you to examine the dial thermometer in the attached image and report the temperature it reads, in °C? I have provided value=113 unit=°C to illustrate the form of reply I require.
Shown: value=-30 unit=°C
